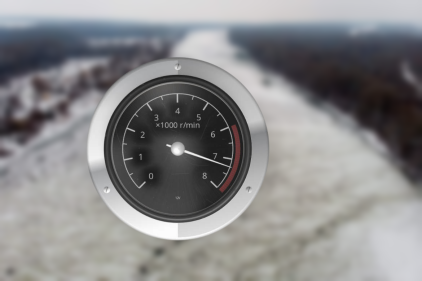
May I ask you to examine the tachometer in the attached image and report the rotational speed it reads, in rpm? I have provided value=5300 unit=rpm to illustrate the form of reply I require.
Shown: value=7250 unit=rpm
